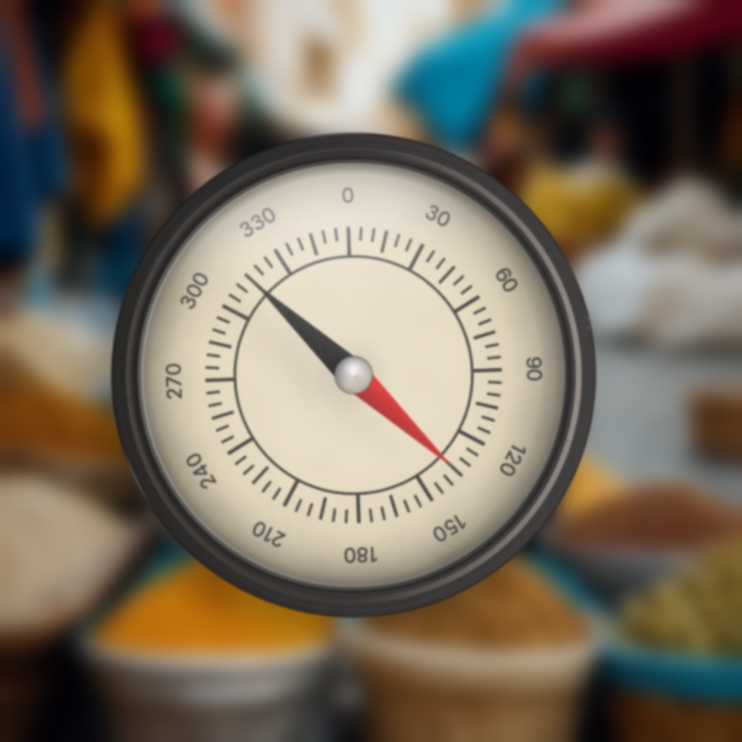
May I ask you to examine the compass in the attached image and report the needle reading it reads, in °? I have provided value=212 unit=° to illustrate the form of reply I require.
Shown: value=135 unit=°
